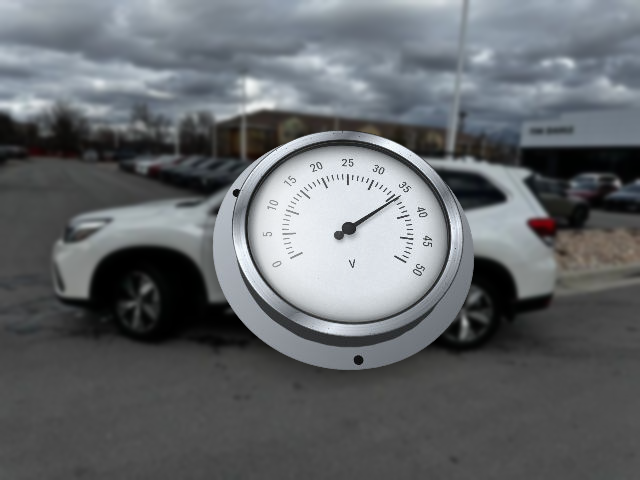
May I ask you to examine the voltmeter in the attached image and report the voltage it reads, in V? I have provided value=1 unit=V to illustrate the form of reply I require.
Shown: value=36 unit=V
